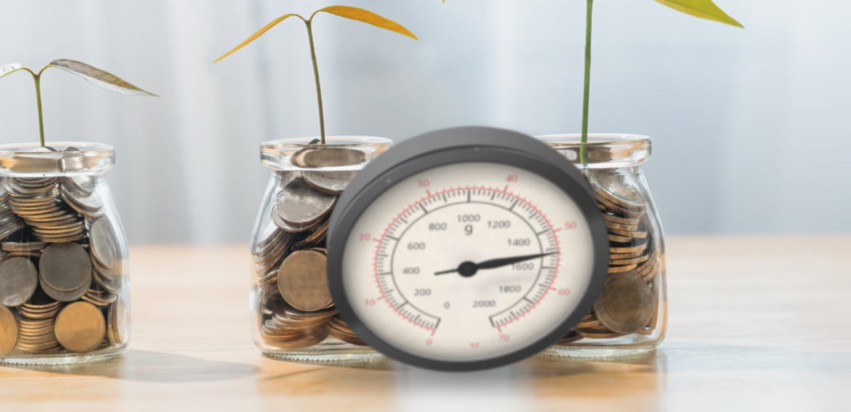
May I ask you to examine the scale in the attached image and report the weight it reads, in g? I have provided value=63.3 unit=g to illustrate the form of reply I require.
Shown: value=1500 unit=g
